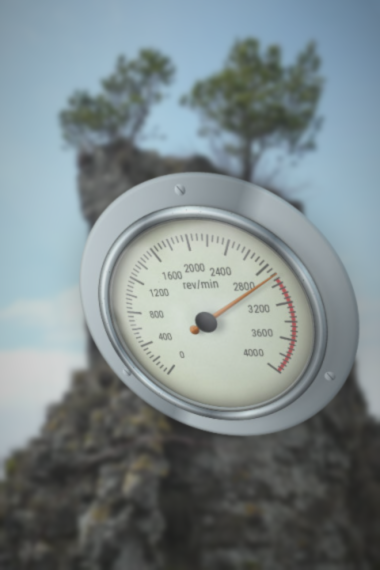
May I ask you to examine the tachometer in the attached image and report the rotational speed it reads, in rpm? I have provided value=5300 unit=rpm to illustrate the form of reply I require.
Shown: value=2900 unit=rpm
